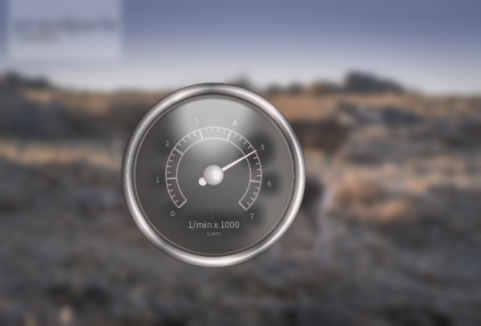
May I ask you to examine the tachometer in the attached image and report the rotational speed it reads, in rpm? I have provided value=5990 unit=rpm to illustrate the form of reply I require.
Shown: value=5000 unit=rpm
